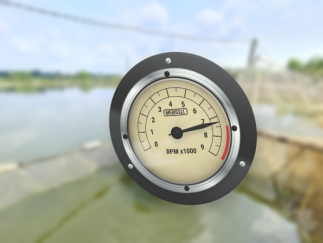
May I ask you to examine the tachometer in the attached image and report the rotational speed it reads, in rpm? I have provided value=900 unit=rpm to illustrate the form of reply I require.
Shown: value=7250 unit=rpm
